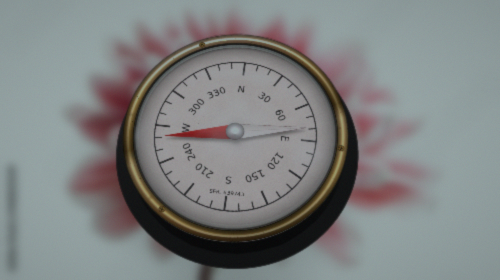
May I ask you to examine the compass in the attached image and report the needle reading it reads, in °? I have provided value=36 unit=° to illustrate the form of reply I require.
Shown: value=260 unit=°
